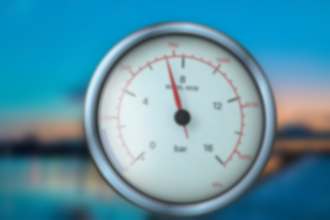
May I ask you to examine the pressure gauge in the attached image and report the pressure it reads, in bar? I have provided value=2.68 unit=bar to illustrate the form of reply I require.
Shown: value=7 unit=bar
